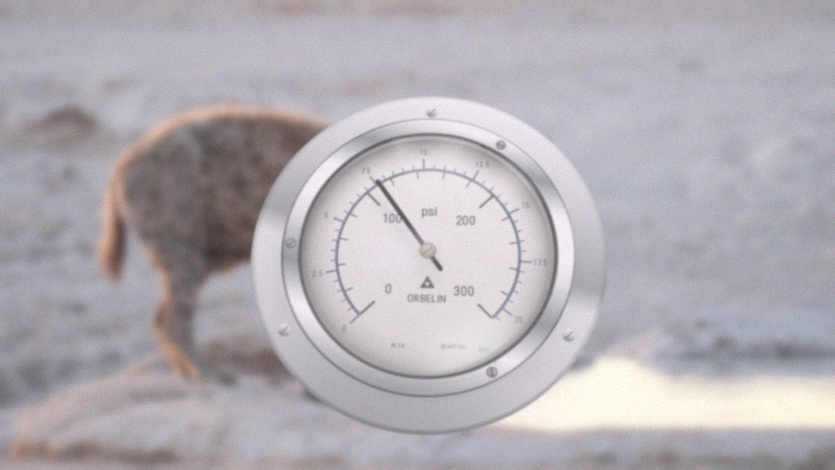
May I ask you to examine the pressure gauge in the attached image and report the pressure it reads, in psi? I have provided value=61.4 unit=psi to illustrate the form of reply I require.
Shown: value=110 unit=psi
